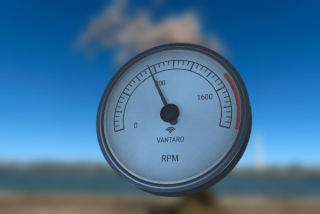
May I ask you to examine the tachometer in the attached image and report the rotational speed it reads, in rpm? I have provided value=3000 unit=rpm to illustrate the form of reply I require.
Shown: value=750 unit=rpm
